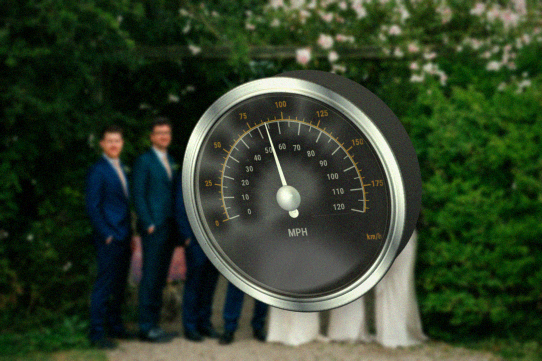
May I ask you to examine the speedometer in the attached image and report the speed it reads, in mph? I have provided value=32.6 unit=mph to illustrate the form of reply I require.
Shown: value=55 unit=mph
